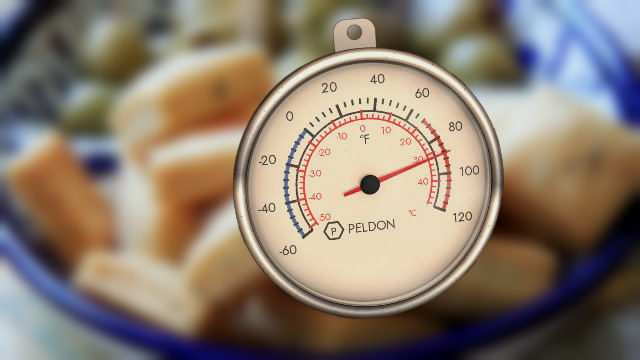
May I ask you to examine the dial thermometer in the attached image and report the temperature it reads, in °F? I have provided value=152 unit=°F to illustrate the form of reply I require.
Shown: value=88 unit=°F
